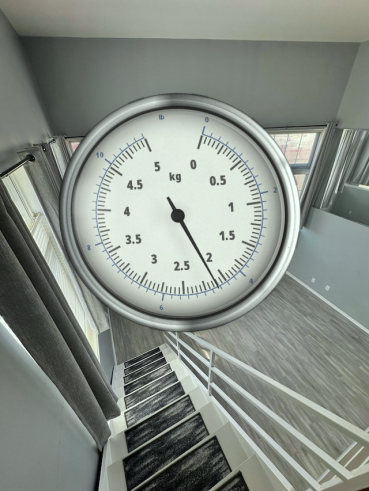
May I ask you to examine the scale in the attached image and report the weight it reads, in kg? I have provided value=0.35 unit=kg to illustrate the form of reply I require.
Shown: value=2.1 unit=kg
